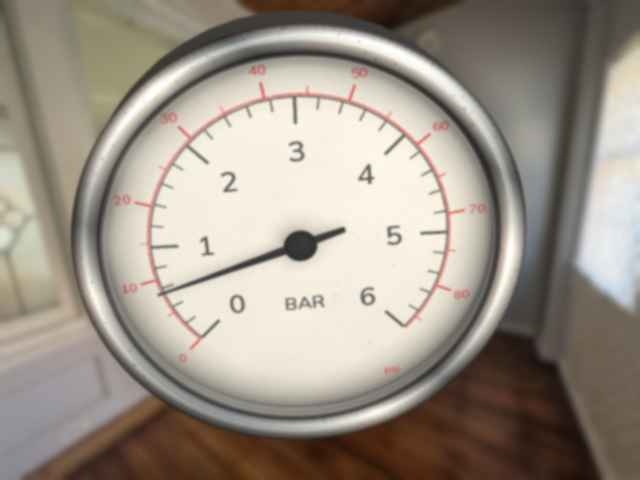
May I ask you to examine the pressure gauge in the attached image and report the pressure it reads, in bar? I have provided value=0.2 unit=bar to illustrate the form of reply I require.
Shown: value=0.6 unit=bar
